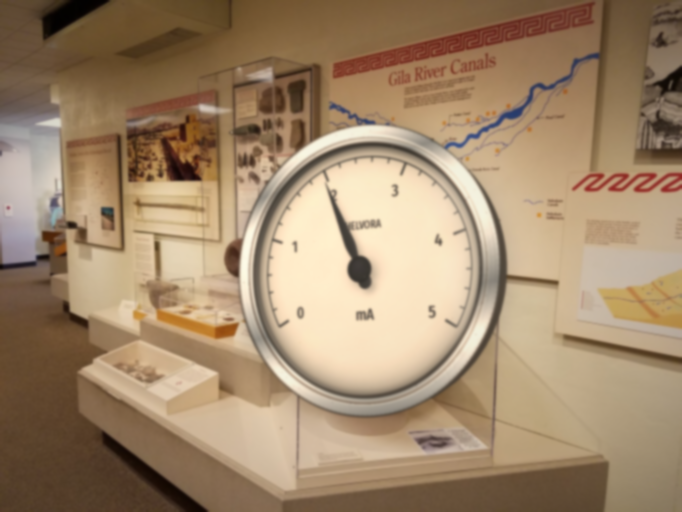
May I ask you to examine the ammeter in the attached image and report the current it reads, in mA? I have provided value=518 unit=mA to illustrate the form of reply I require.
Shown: value=2 unit=mA
